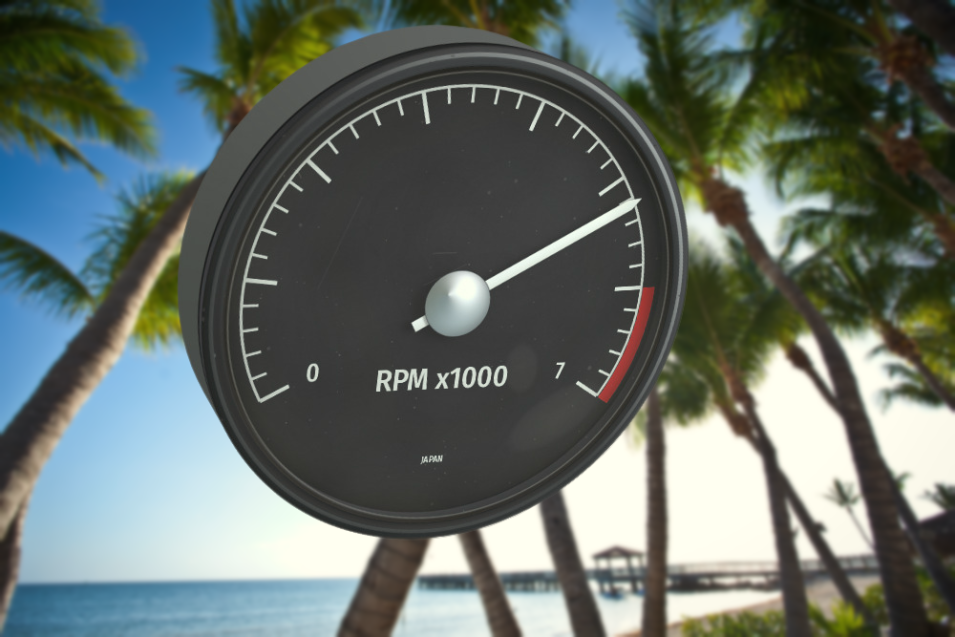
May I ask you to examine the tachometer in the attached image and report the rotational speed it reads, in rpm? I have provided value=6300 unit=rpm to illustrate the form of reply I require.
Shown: value=5200 unit=rpm
